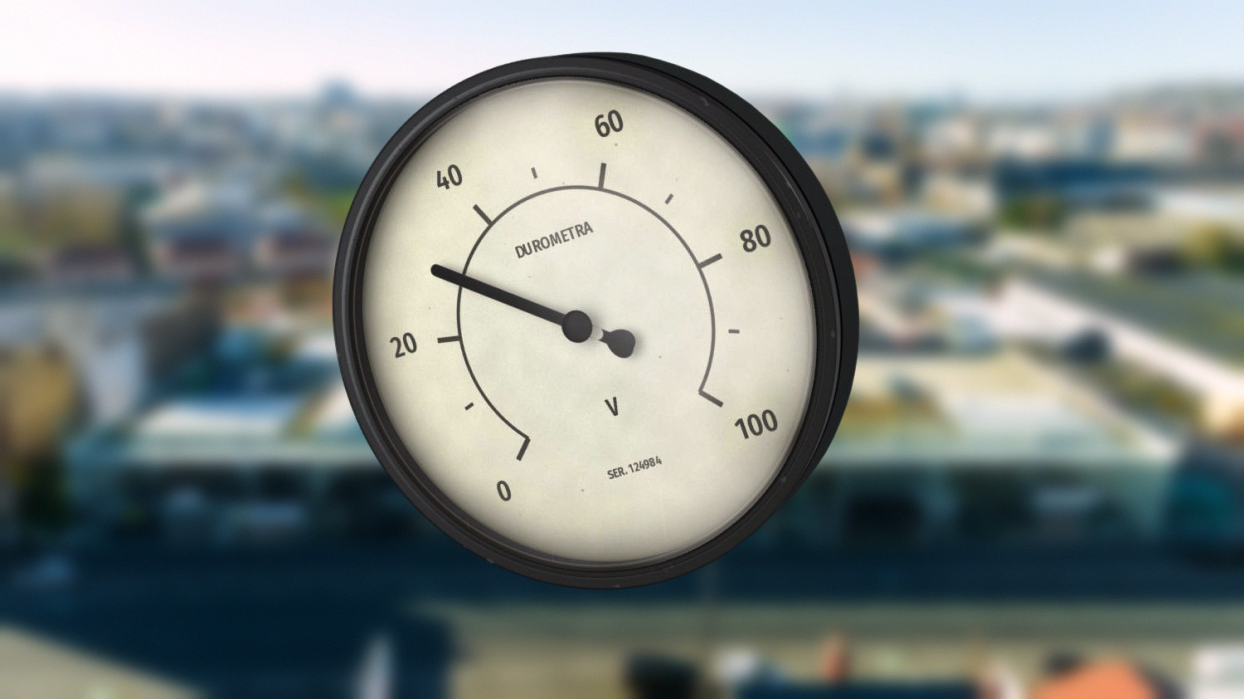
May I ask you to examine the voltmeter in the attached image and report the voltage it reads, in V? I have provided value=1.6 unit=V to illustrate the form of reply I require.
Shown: value=30 unit=V
